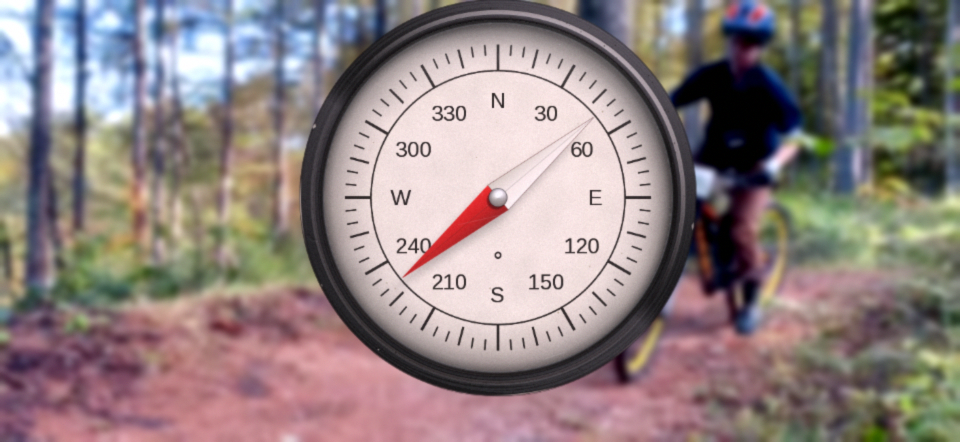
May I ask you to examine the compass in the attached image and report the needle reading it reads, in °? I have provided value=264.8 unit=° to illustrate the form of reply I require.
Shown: value=230 unit=°
